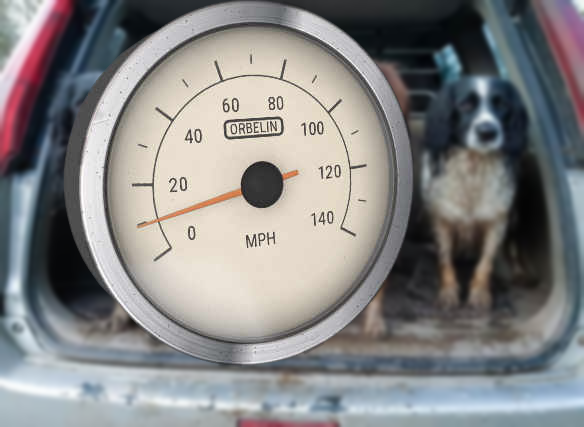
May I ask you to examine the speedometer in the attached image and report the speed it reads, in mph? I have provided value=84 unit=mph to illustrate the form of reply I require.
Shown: value=10 unit=mph
